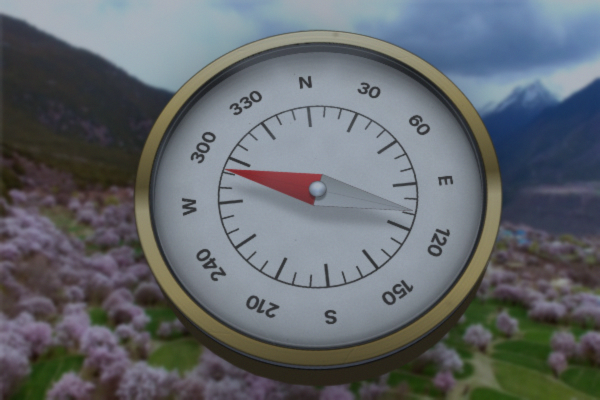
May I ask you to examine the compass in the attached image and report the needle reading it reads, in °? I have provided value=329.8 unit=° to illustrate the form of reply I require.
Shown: value=290 unit=°
